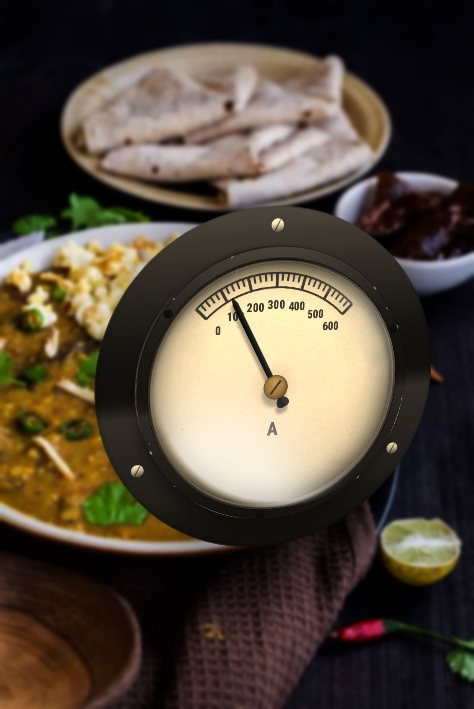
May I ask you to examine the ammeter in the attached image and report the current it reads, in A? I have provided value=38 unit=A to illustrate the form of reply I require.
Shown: value=120 unit=A
